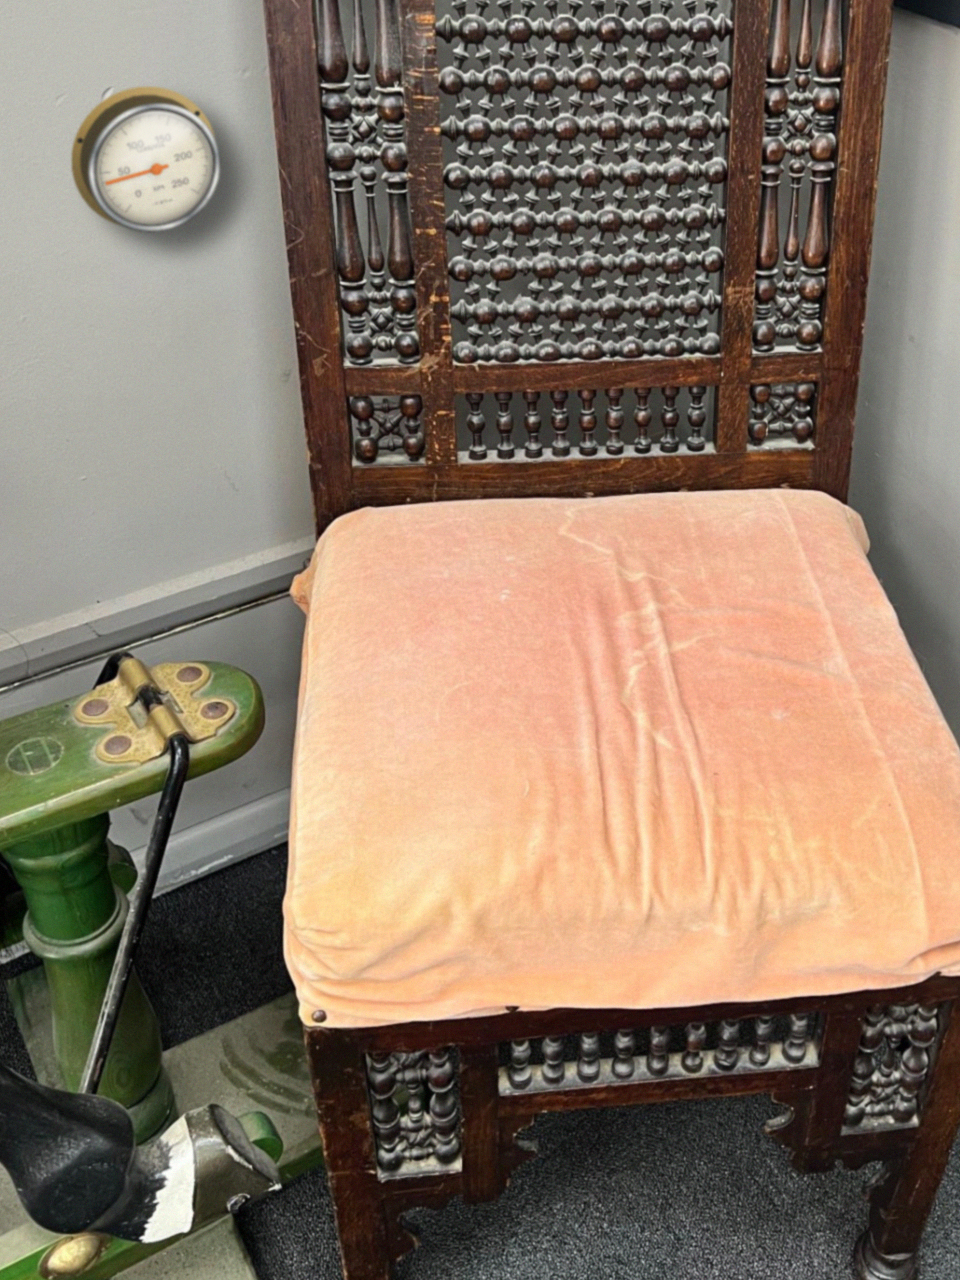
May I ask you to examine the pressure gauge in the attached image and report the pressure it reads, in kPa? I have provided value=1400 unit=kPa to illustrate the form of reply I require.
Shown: value=40 unit=kPa
